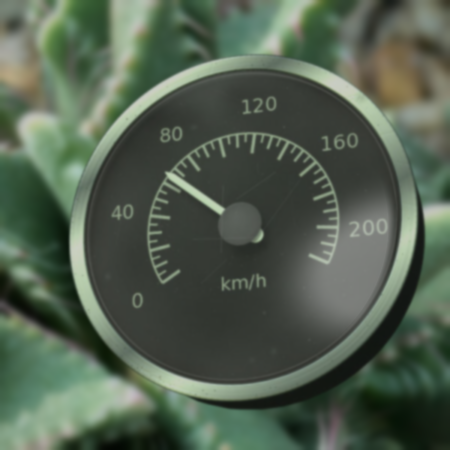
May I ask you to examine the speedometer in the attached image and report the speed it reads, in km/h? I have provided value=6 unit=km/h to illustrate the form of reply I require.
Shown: value=65 unit=km/h
